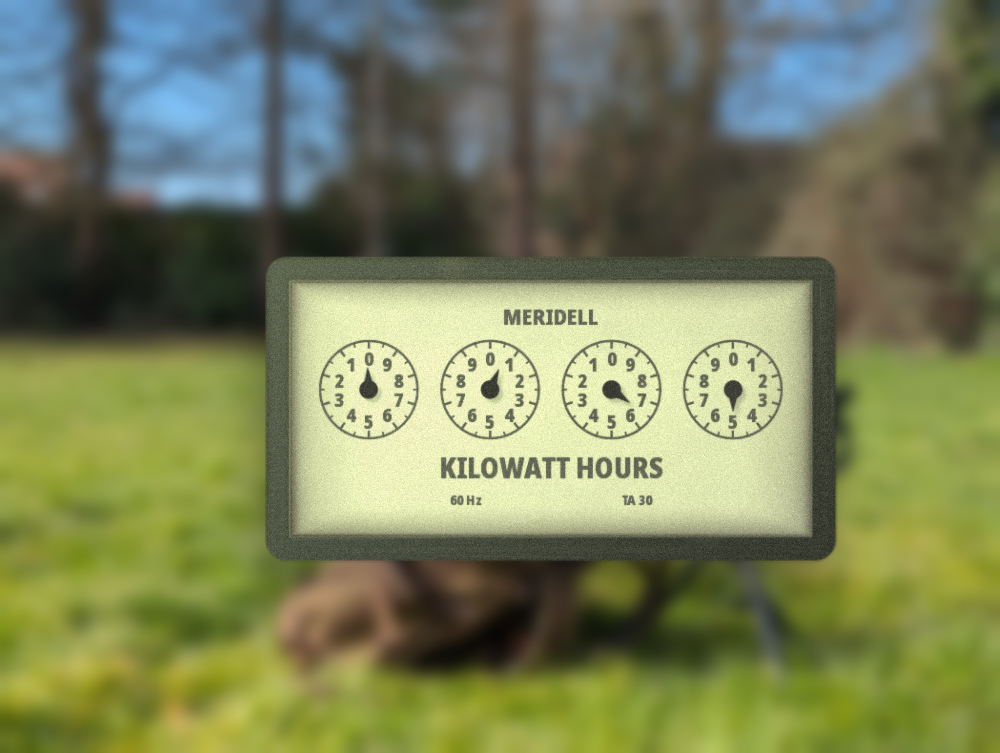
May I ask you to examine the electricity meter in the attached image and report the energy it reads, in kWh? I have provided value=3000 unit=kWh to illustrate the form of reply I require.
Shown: value=65 unit=kWh
